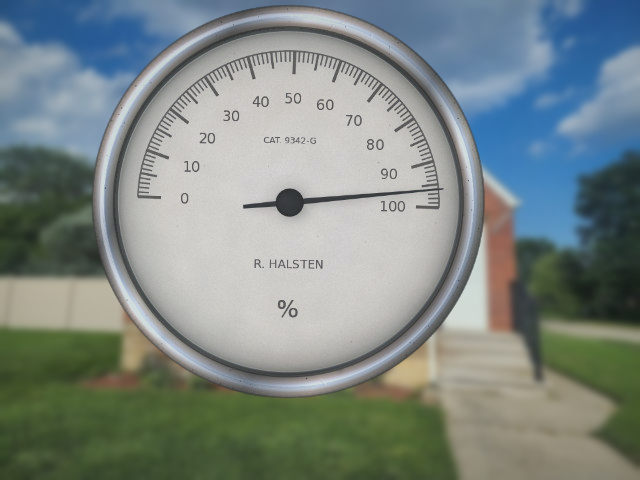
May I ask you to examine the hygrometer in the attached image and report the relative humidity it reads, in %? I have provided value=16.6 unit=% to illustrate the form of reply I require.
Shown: value=96 unit=%
